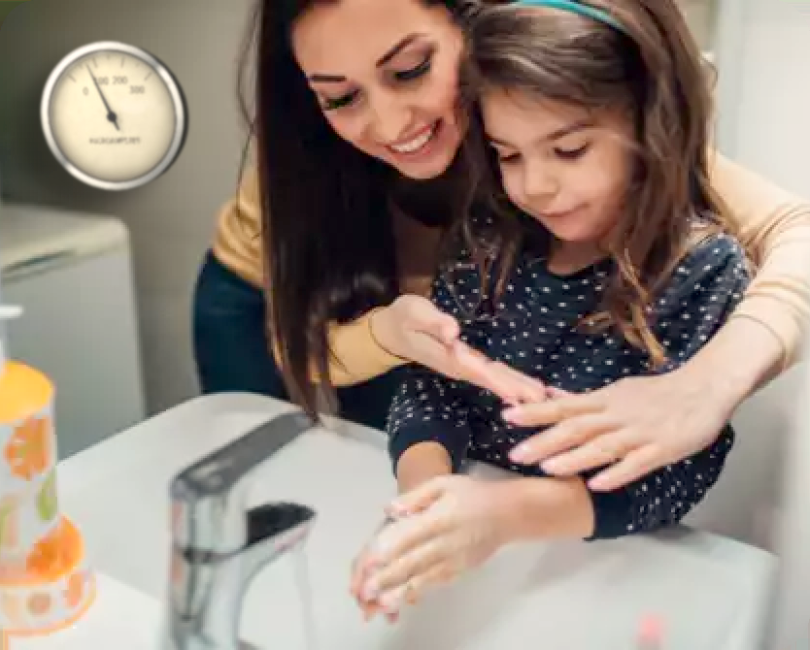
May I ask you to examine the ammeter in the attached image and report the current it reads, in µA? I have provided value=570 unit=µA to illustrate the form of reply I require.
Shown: value=75 unit=µA
